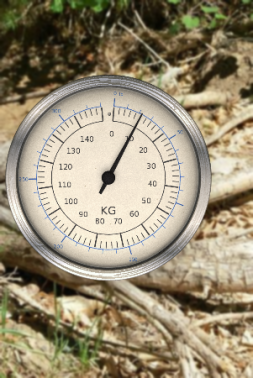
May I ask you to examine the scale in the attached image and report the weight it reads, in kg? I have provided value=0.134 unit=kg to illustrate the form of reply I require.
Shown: value=10 unit=kg
